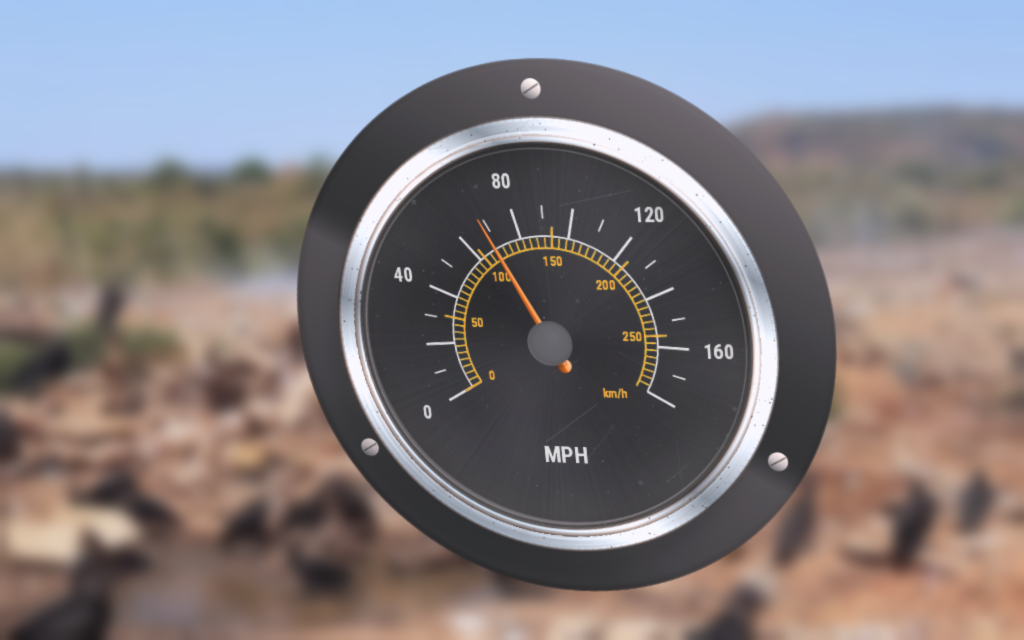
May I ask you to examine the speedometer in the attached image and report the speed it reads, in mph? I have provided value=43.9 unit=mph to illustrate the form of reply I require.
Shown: value=70 unit=mph
